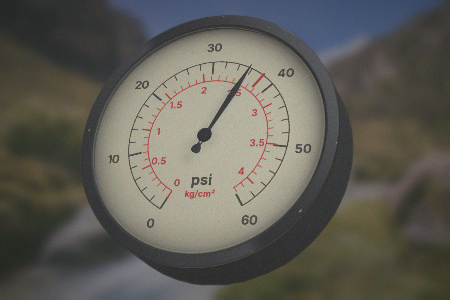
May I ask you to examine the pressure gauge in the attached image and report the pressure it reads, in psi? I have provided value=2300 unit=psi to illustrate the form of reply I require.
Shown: value=36 unit=psi
